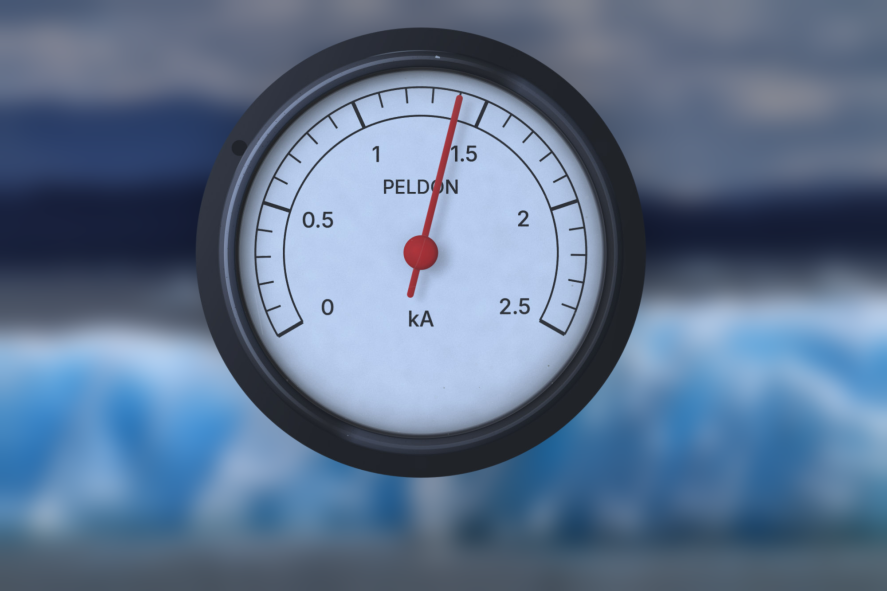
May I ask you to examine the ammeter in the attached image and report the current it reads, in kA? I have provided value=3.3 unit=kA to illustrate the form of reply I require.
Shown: value=1.4 unit=kA
